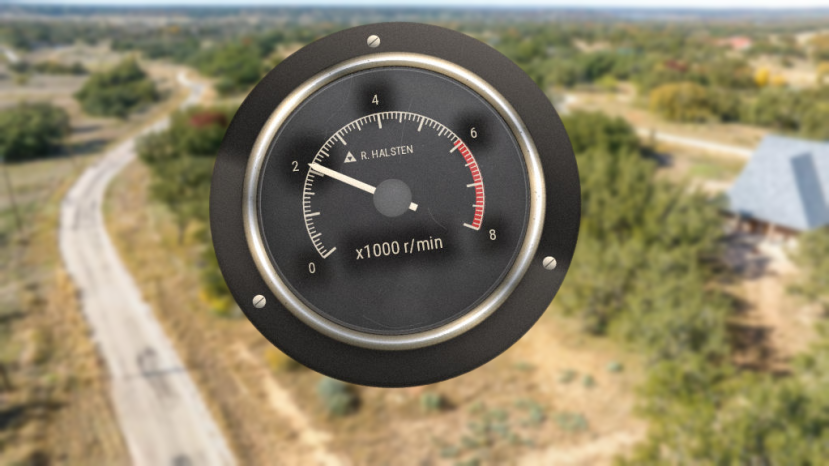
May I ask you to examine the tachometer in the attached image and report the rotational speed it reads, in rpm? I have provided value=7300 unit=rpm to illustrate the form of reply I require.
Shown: value=2100 unit=rpm
